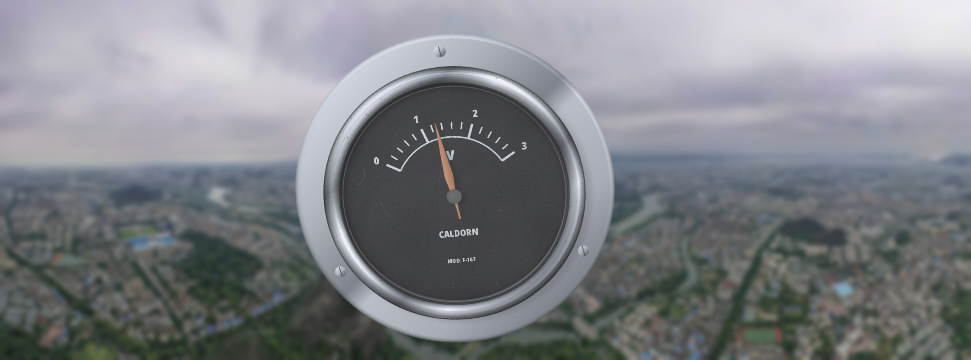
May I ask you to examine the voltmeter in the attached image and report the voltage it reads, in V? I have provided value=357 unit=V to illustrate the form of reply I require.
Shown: value=1.3 unit=V
